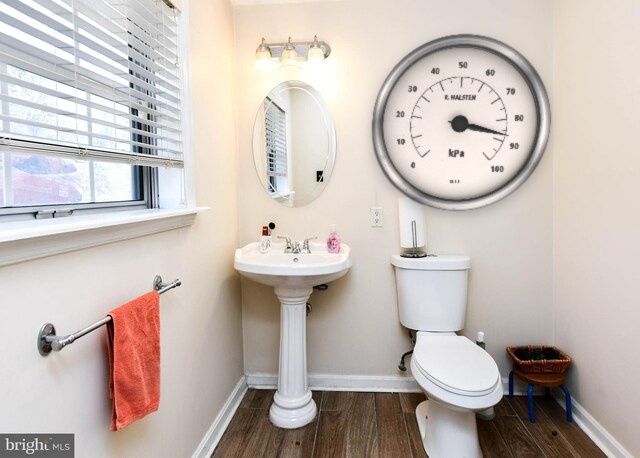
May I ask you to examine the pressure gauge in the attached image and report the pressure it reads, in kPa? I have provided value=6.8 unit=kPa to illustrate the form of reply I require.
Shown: value=87.5 unit=kPa
